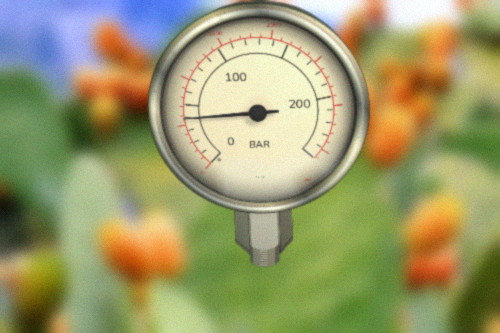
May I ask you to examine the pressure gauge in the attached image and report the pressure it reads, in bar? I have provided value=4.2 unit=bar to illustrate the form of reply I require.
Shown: value=40 unit=bar
